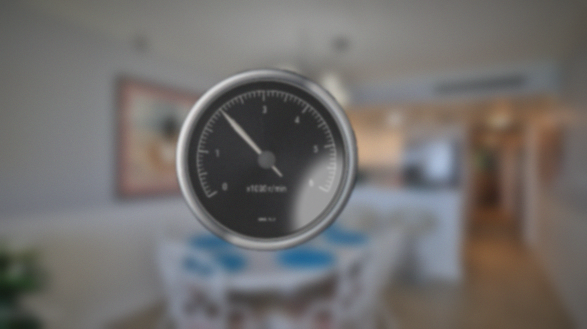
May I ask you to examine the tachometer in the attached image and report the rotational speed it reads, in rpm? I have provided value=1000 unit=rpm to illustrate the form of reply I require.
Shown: value=2000 unit=rpm
